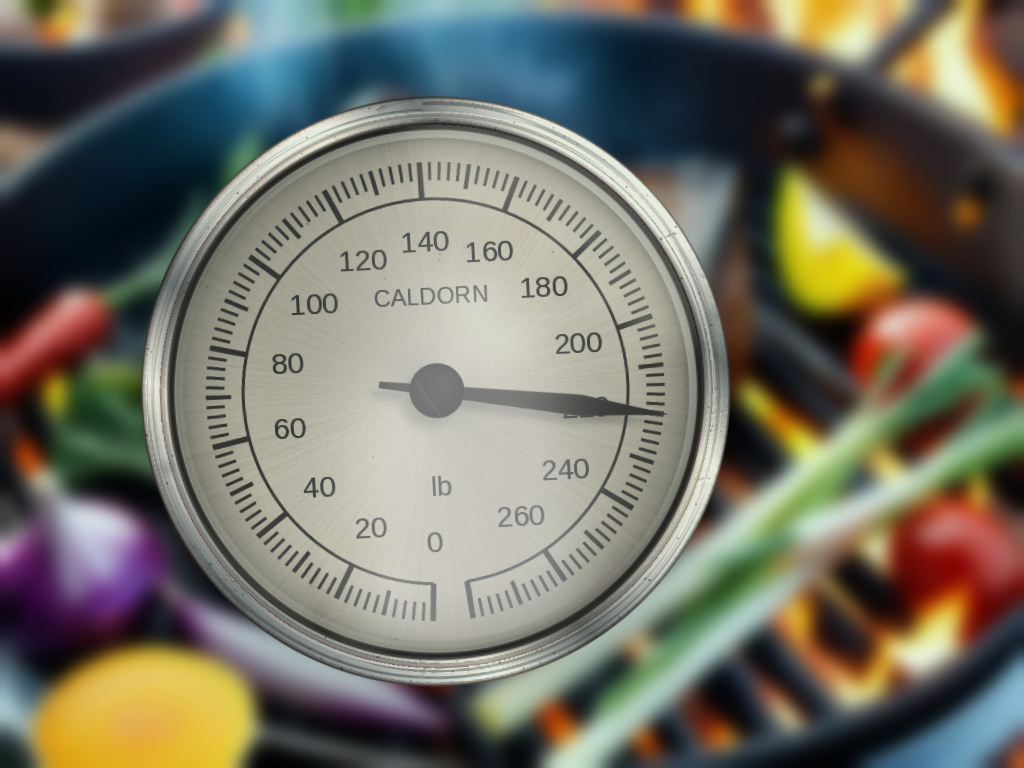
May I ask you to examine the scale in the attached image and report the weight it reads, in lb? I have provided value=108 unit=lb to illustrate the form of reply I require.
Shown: value=220 unit=lb
